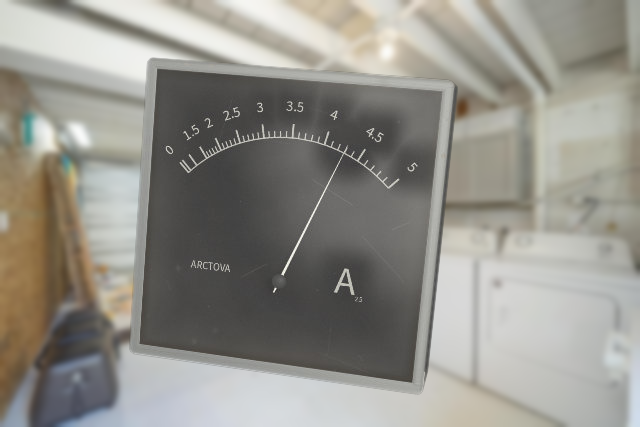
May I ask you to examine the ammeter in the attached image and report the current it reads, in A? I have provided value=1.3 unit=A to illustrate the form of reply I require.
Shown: value=4.3 unit=A
